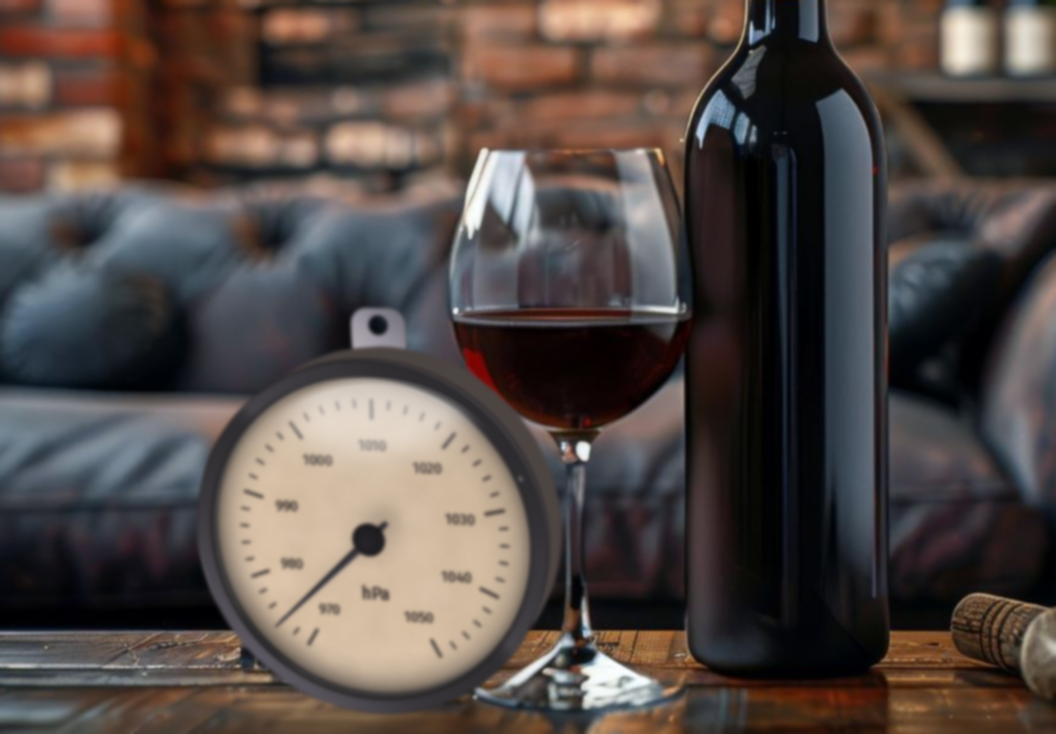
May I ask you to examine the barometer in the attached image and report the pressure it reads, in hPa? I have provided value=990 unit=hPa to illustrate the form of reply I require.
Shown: value=974 unit=hPa
